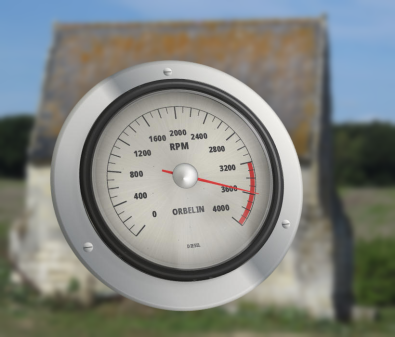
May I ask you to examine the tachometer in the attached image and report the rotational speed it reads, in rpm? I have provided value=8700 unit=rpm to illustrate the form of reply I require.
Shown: value=3600 unit=rpm
